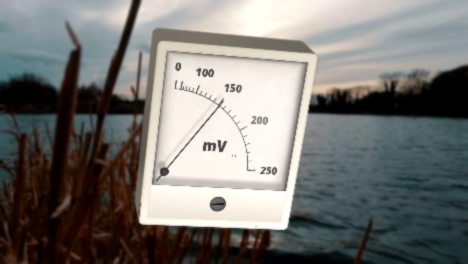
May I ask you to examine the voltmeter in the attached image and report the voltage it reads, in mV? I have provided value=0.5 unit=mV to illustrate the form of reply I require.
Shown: value=150 unit=mV
